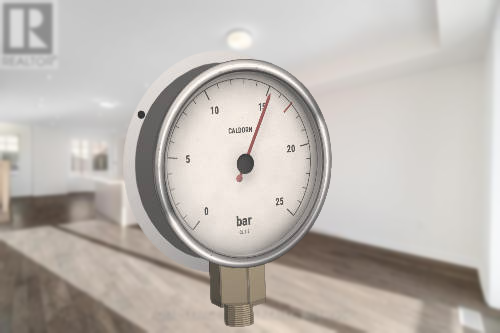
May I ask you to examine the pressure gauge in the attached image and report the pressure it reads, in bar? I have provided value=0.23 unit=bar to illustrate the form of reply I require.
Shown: value=15 unit=bar
